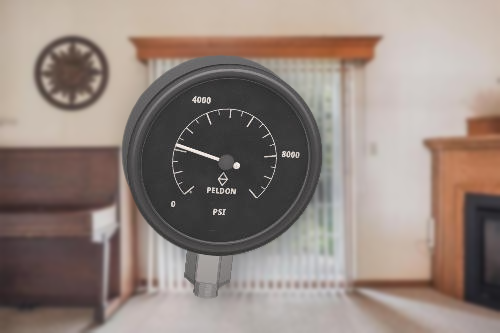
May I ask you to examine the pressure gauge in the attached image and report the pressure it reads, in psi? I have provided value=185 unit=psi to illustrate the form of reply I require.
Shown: value=2250 unit=psi
